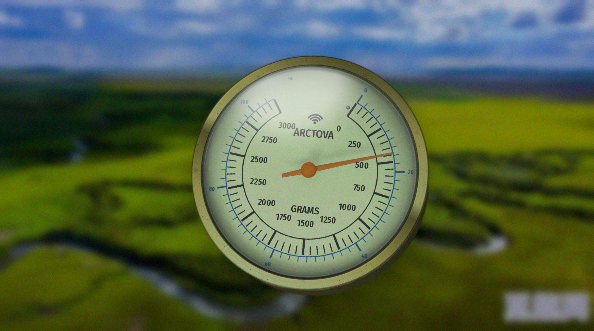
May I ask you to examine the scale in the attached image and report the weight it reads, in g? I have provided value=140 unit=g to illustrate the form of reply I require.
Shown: value=450 unit=g
